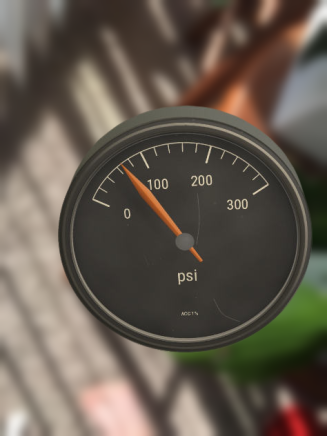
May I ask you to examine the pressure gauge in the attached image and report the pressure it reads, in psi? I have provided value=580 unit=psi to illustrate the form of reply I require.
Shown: value=70 unit=psi
